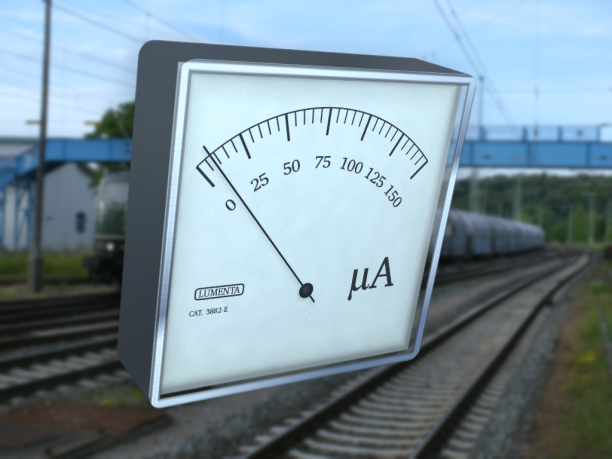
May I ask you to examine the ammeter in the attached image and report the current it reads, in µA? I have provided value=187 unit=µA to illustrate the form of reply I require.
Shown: value=7.5 unit=µA
